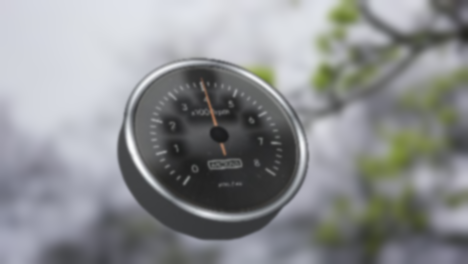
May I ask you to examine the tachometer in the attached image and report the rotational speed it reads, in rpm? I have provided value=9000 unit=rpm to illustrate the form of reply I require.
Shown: value=4000 unit=rpm
